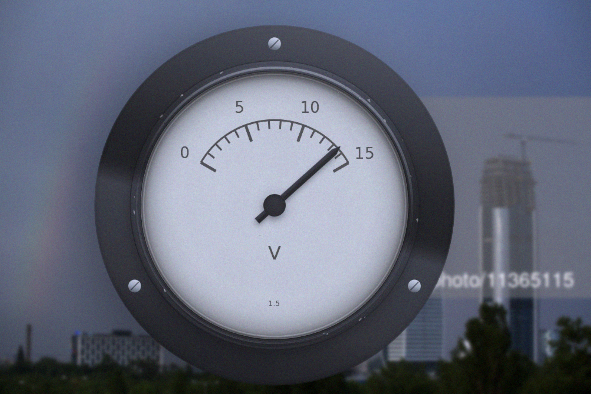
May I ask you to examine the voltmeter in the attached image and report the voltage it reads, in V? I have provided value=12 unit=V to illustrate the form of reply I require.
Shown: value=13.5 unit=V
